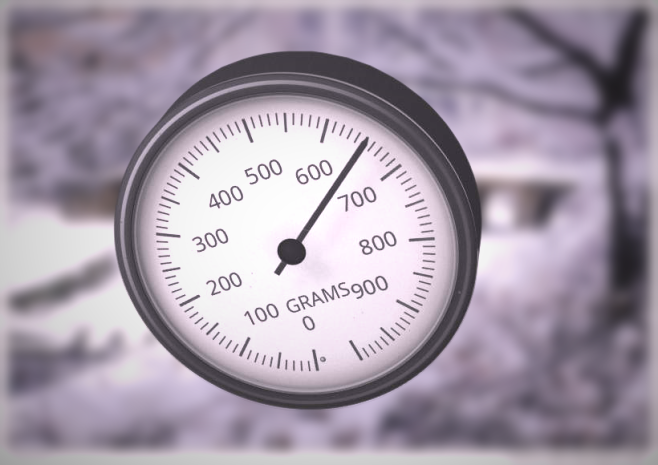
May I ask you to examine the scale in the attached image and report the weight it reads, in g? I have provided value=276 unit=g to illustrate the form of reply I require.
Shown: value=650 unit=g
